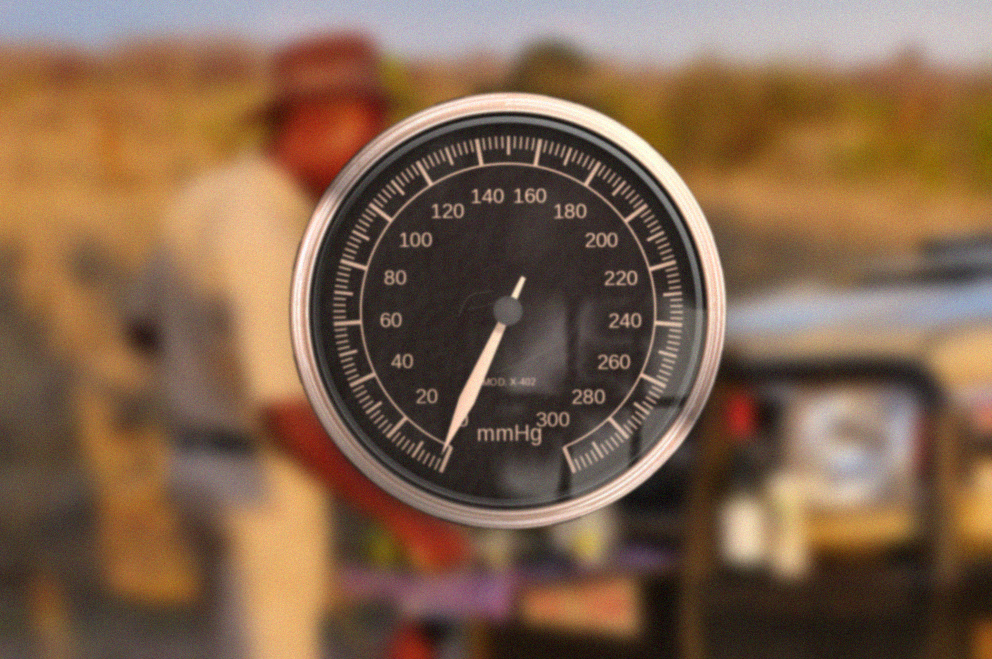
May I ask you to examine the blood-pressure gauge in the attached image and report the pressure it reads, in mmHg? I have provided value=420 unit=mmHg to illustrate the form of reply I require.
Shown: value=2 unit=mmHg
